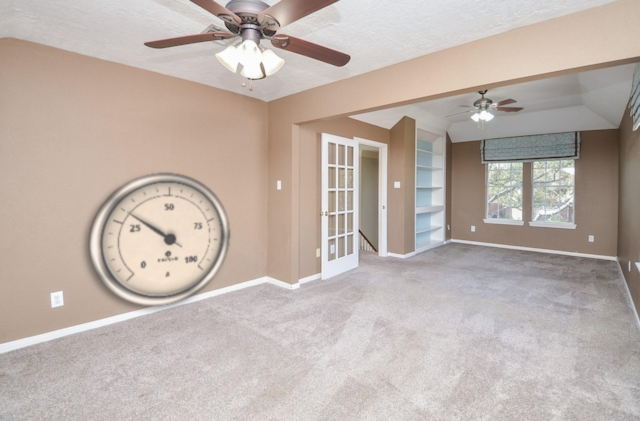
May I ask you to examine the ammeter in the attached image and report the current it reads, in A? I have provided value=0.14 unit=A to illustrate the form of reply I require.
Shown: value=30 unit=A
